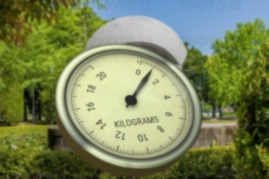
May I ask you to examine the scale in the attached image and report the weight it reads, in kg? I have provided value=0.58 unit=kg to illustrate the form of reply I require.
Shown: value=1 unit=kg
